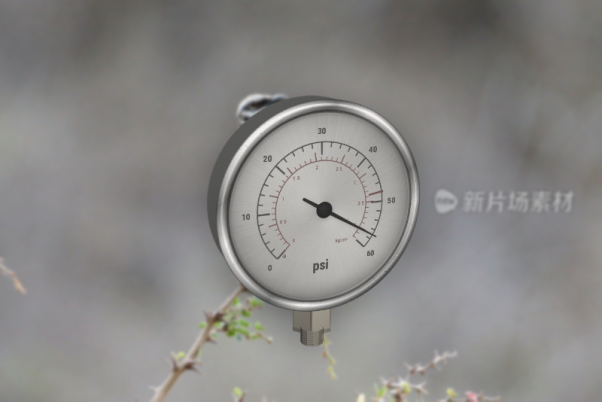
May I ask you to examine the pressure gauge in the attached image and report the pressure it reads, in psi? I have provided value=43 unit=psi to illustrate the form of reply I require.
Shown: value=57 unit=psi
